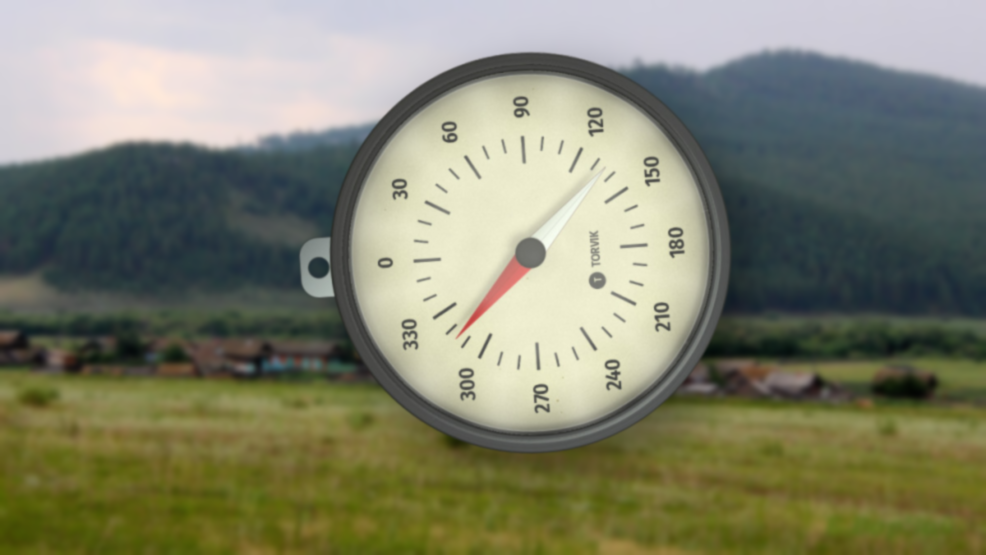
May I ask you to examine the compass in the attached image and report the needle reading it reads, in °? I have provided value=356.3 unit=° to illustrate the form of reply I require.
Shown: value=315 unit=°
